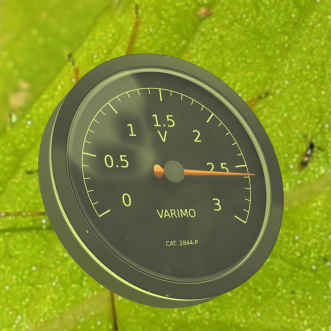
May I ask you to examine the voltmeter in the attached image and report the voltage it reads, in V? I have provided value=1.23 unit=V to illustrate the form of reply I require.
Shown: value=2.6 unit=V
